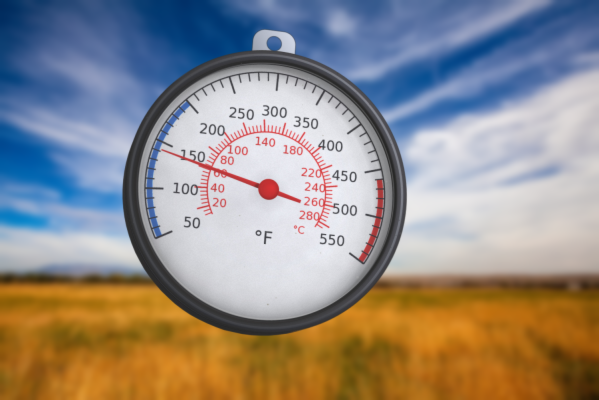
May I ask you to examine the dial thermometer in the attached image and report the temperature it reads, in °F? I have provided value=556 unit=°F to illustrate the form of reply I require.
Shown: value=140 unit=°F
